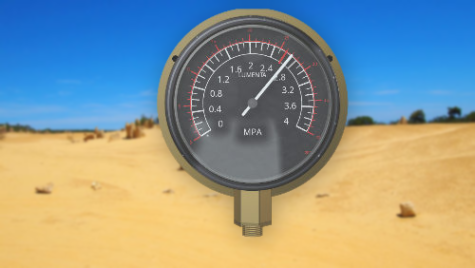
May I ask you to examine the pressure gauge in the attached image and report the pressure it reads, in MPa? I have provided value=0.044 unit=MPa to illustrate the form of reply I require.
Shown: value=2.7 unit=MPa
